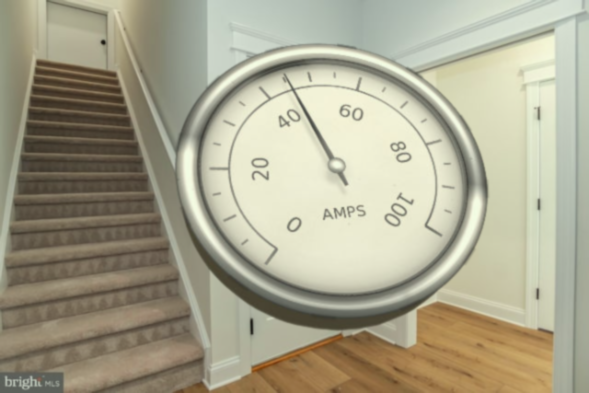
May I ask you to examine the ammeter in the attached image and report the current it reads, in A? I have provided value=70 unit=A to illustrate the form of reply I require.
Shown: value=45 unit=A
